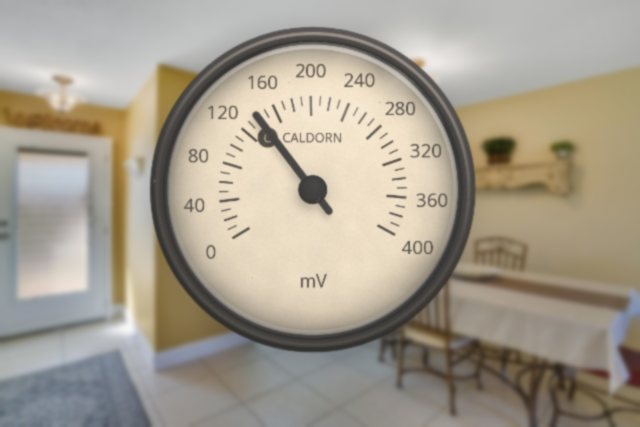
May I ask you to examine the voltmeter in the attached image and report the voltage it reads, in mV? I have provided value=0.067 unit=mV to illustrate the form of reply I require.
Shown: value=140 unit=mV
